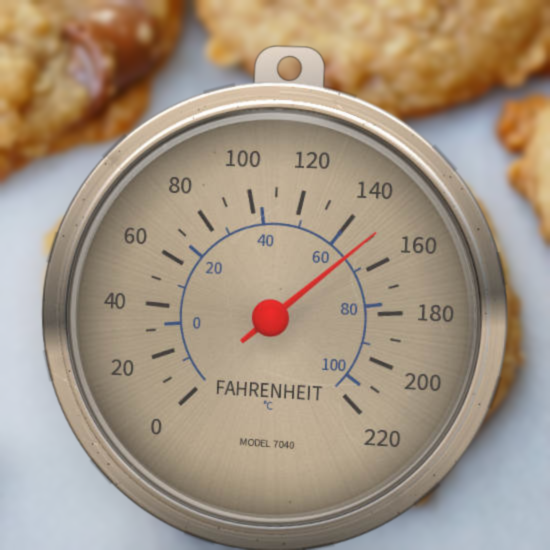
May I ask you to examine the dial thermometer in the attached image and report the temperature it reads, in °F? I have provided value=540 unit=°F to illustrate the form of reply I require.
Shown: value=150 unit=°F
